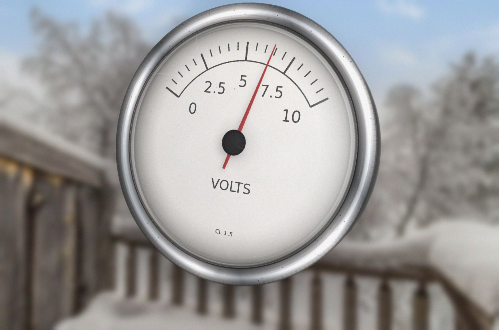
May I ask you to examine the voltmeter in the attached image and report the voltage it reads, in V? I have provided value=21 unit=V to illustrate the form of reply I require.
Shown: value=6.5 unit=V
